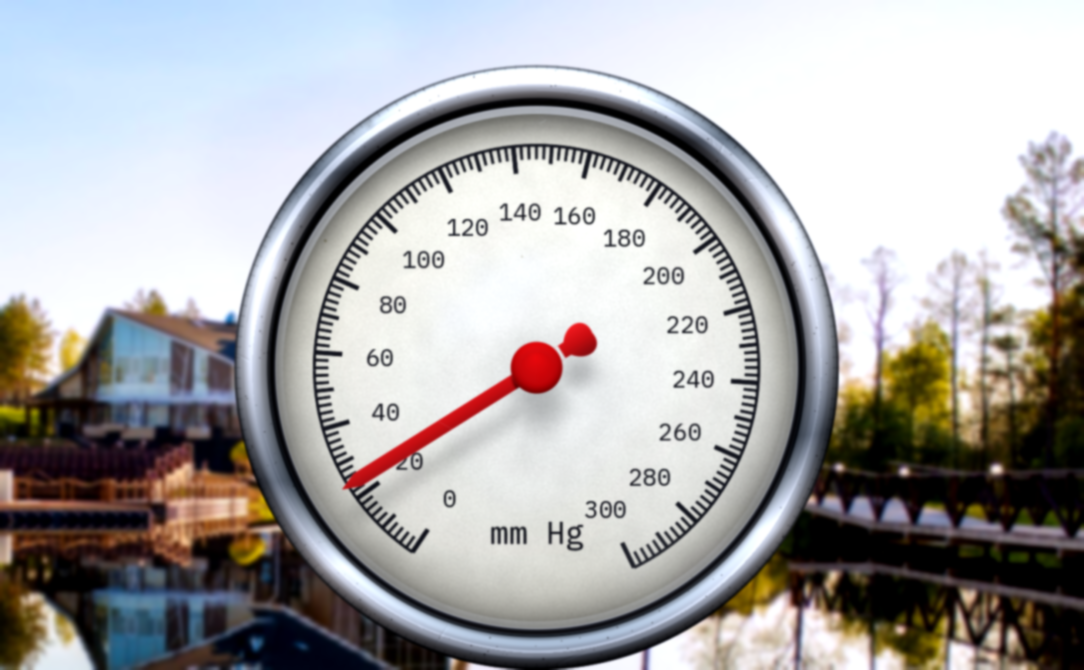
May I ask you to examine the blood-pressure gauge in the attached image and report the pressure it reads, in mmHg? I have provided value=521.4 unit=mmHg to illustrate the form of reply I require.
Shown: value=24 unit=mmHg
